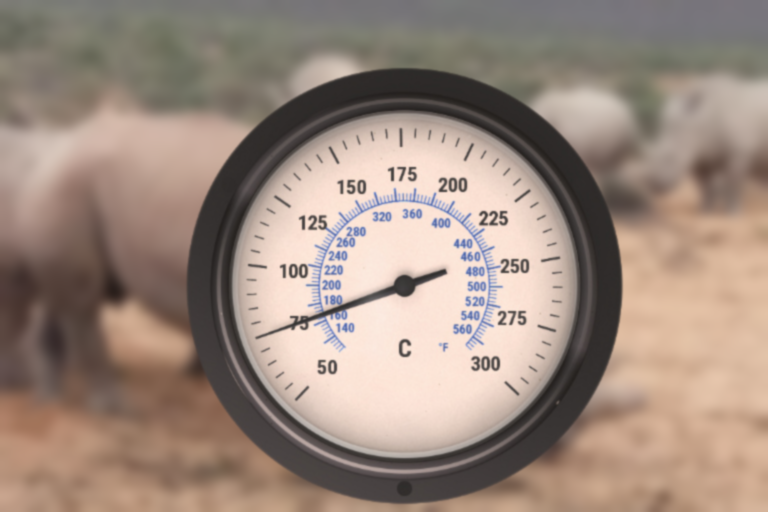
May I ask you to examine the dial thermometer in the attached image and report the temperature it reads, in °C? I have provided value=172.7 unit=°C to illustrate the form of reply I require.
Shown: value=75 unit=°C
